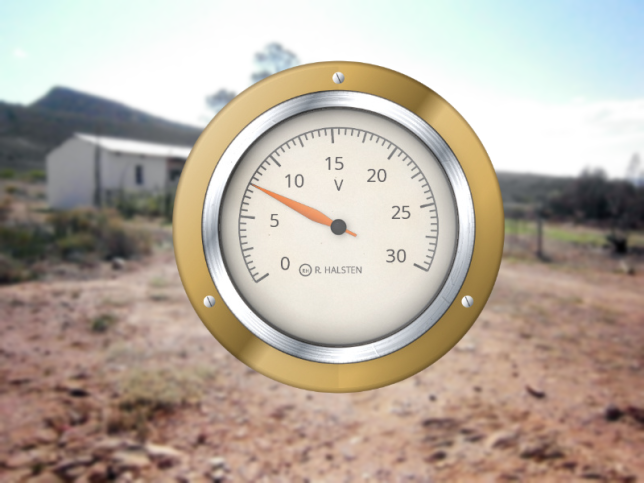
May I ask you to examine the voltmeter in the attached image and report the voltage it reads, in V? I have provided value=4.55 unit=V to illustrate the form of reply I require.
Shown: value=7.5 unit=V
